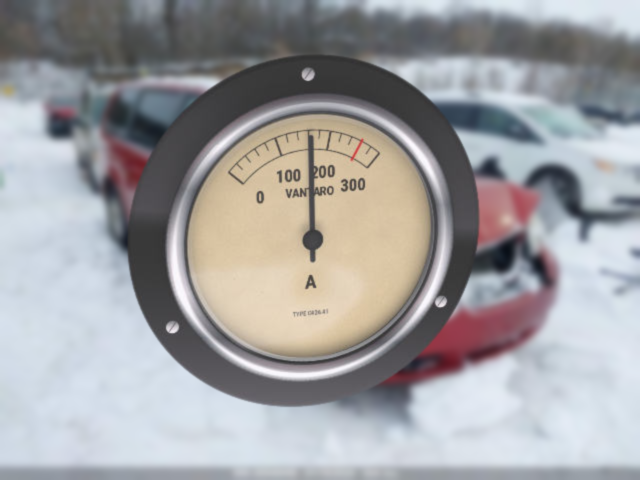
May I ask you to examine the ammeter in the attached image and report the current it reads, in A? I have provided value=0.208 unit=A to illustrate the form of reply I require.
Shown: value=160 unit=A
